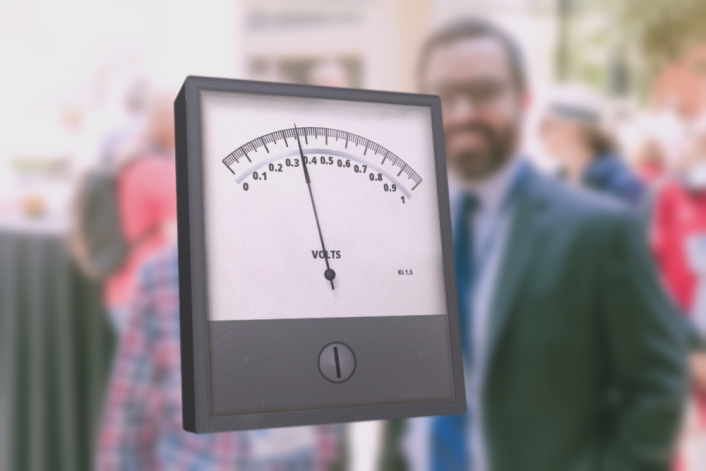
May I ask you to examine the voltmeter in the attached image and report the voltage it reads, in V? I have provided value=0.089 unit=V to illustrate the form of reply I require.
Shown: value=0.35 unit=V
